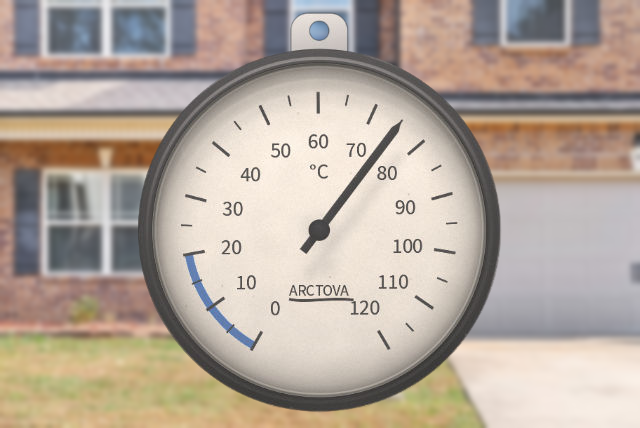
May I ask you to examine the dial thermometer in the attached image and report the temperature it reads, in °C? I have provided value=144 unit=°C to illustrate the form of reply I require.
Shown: value=75 unit=°C
